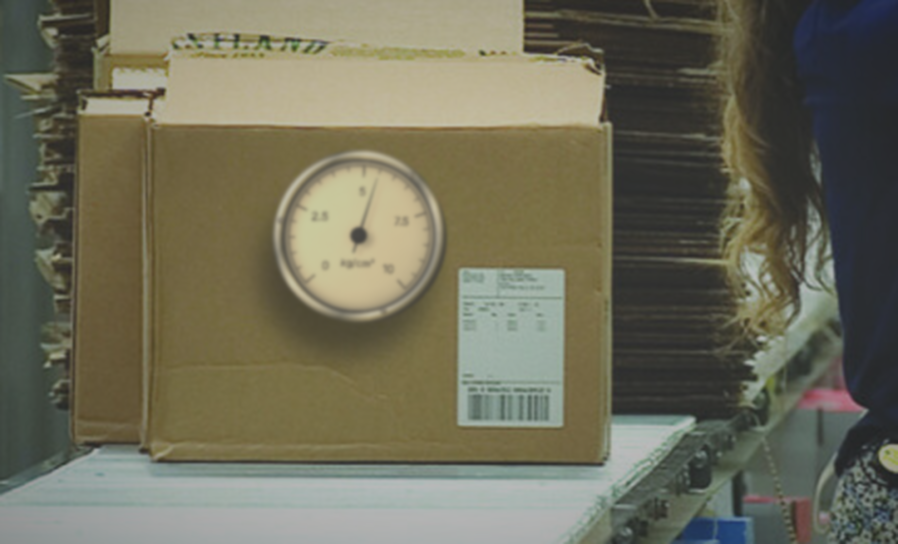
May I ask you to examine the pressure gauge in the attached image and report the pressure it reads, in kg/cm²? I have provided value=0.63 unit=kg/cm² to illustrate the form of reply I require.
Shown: value=5.5 unit=kg/cm²
